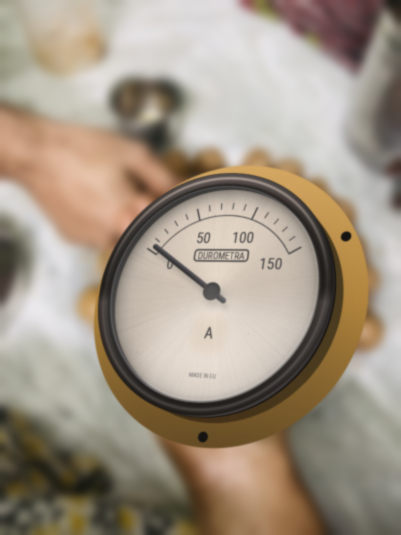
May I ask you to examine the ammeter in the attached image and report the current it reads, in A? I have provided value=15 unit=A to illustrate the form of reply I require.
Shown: value=5 unit=A
